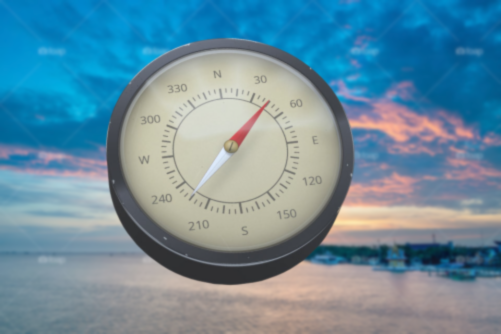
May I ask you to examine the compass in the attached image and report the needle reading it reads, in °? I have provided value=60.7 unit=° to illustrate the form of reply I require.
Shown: value=45 unit=°
